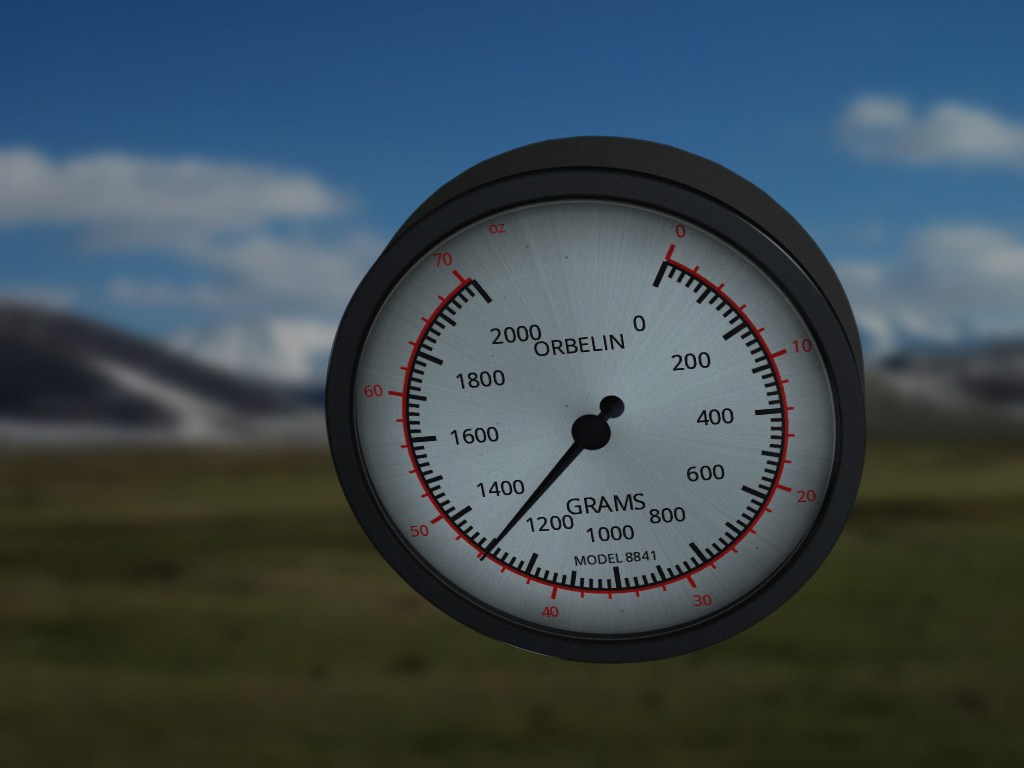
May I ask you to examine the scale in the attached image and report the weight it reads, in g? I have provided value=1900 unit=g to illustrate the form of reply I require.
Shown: value=1300 unit=g
